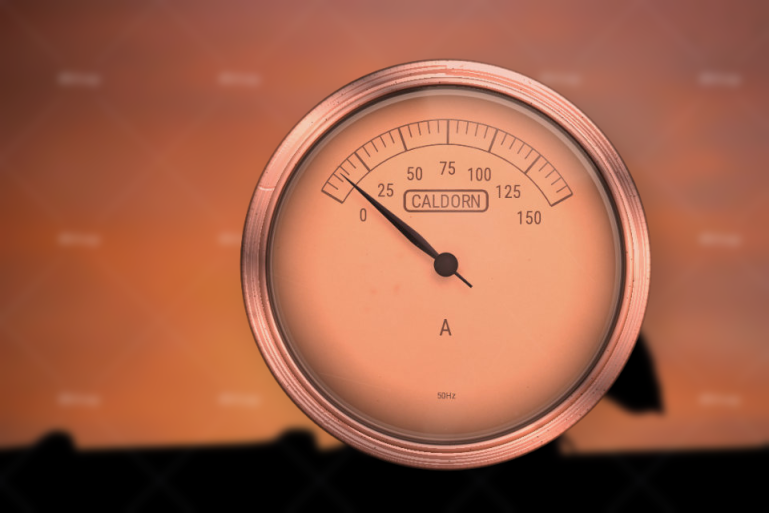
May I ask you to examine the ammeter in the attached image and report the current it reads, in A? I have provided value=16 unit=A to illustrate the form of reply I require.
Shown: value=12.5 unit=A
